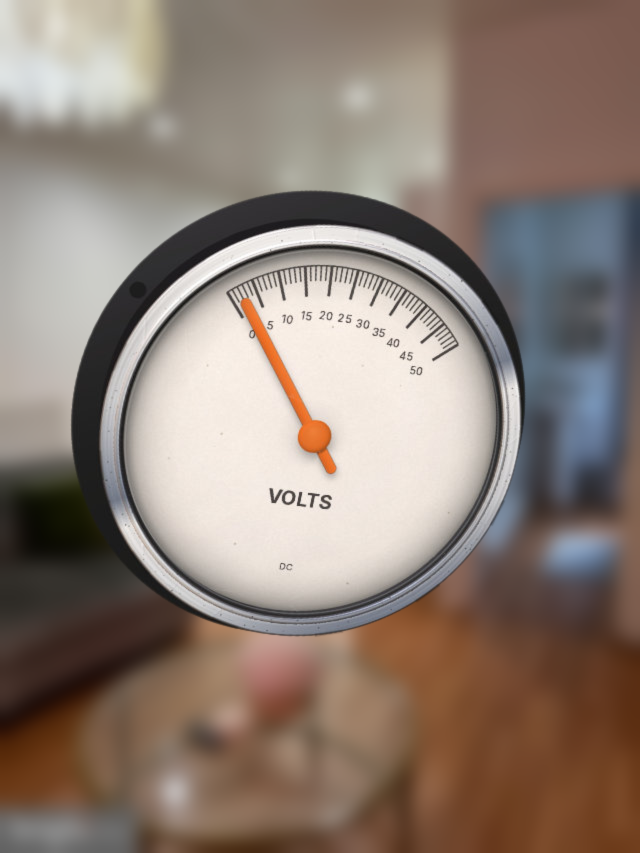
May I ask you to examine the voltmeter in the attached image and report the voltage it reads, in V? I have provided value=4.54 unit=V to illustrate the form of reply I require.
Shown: value=2 unit=V
